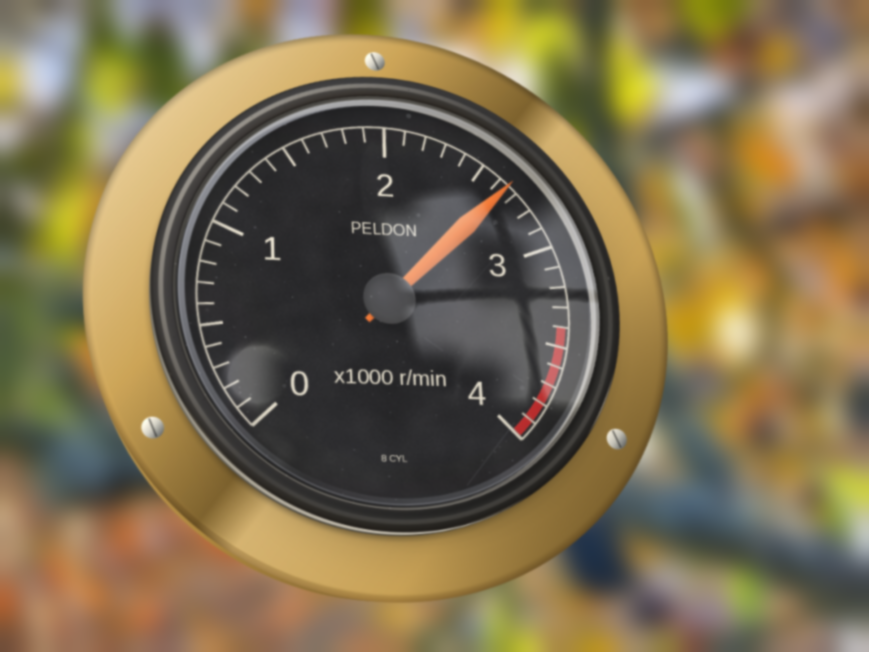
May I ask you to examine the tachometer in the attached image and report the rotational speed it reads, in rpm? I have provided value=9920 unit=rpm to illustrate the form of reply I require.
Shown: value=2650 unit=rpm
